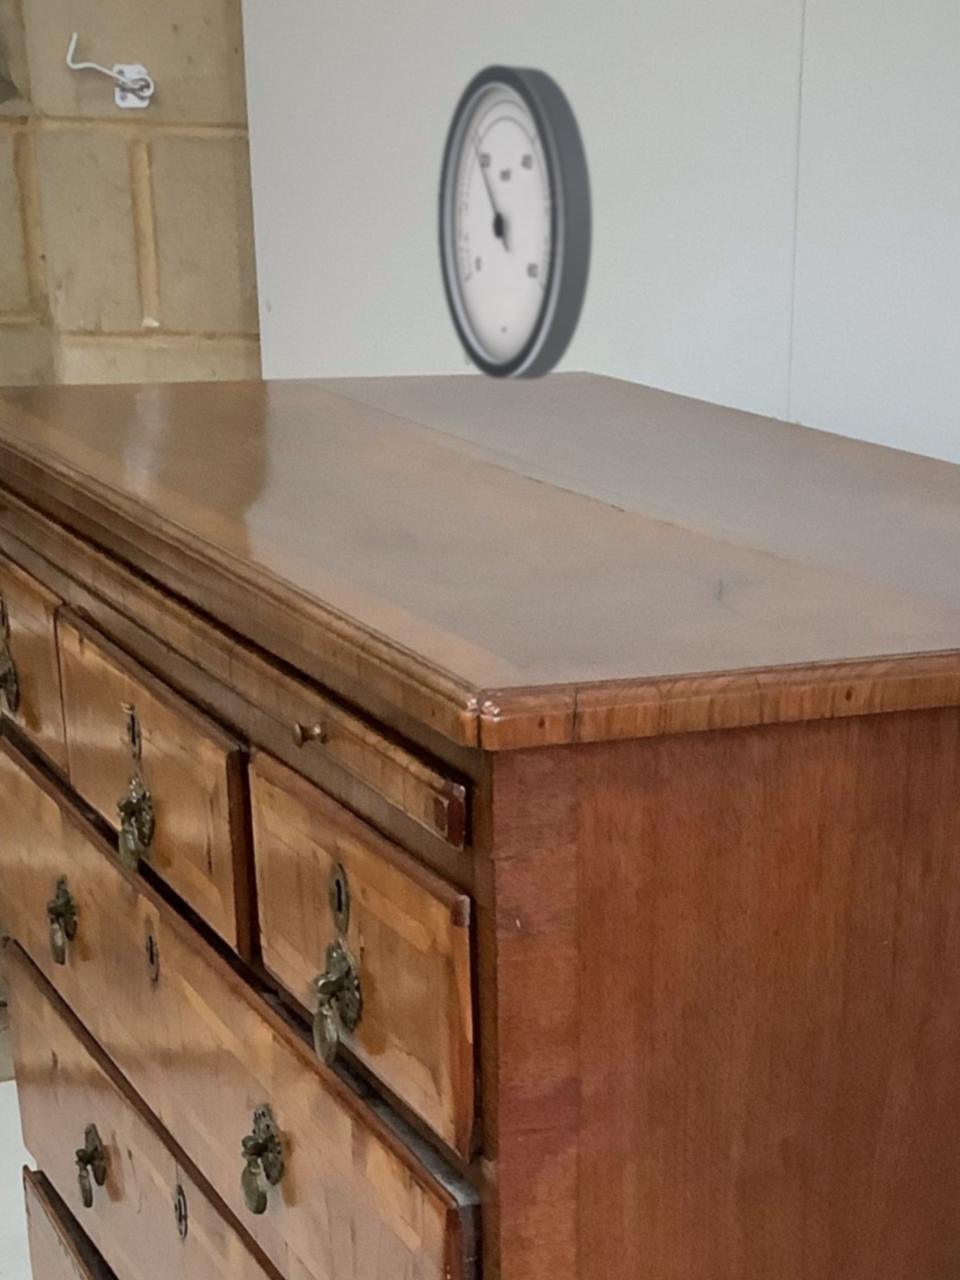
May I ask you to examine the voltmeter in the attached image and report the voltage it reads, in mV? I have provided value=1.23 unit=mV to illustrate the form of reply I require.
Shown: value=20 unit=mV
